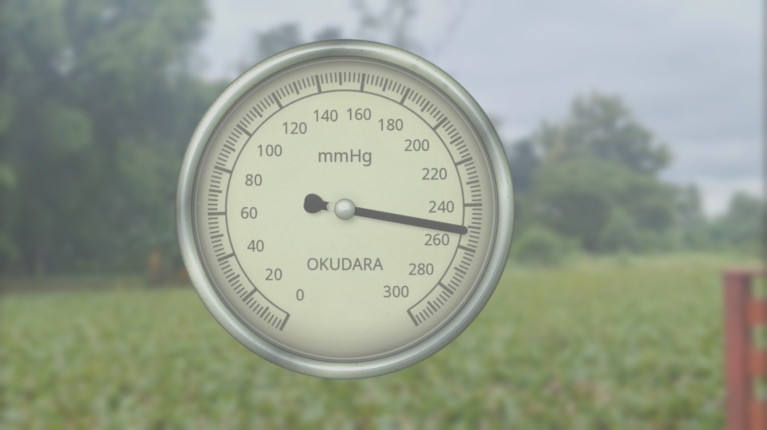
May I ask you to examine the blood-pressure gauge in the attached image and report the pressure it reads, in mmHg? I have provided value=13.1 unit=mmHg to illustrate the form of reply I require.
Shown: value=252 unit=mmHg
